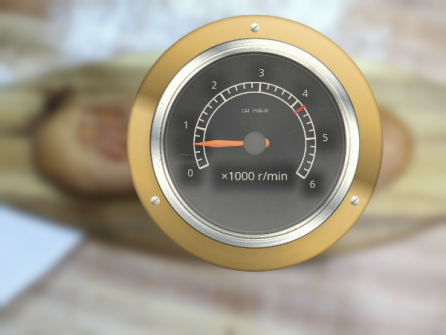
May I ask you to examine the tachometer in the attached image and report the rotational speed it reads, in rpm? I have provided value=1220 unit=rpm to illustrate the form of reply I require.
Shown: value=600 unit=rpm
